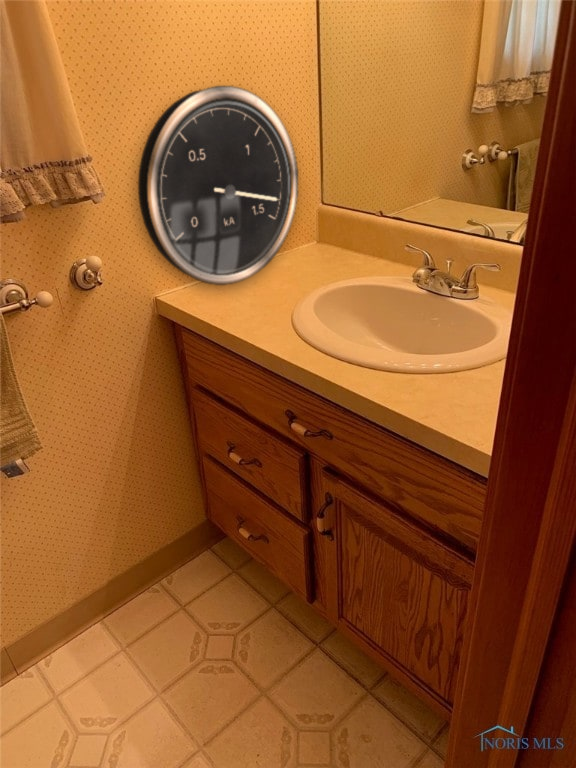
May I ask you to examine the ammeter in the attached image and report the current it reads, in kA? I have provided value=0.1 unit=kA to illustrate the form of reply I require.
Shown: value=1.4 unit=kA
